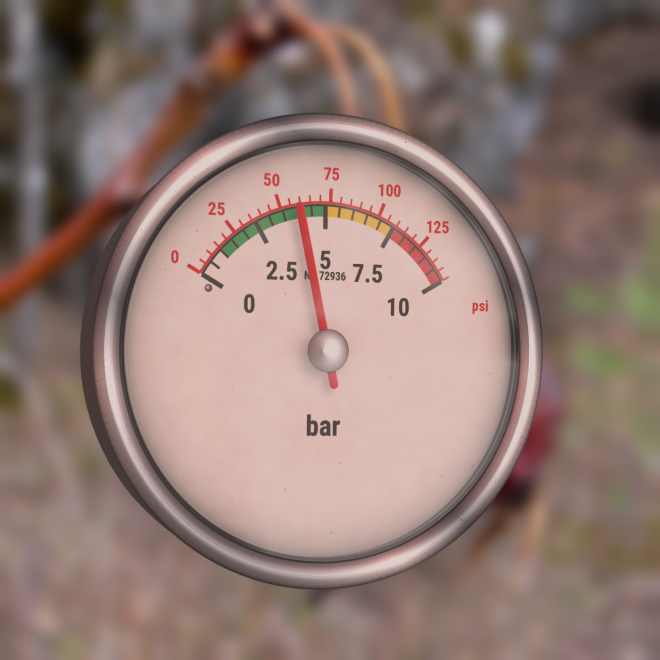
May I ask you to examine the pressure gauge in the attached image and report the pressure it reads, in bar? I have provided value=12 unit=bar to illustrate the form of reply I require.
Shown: value=4 unit=bar
